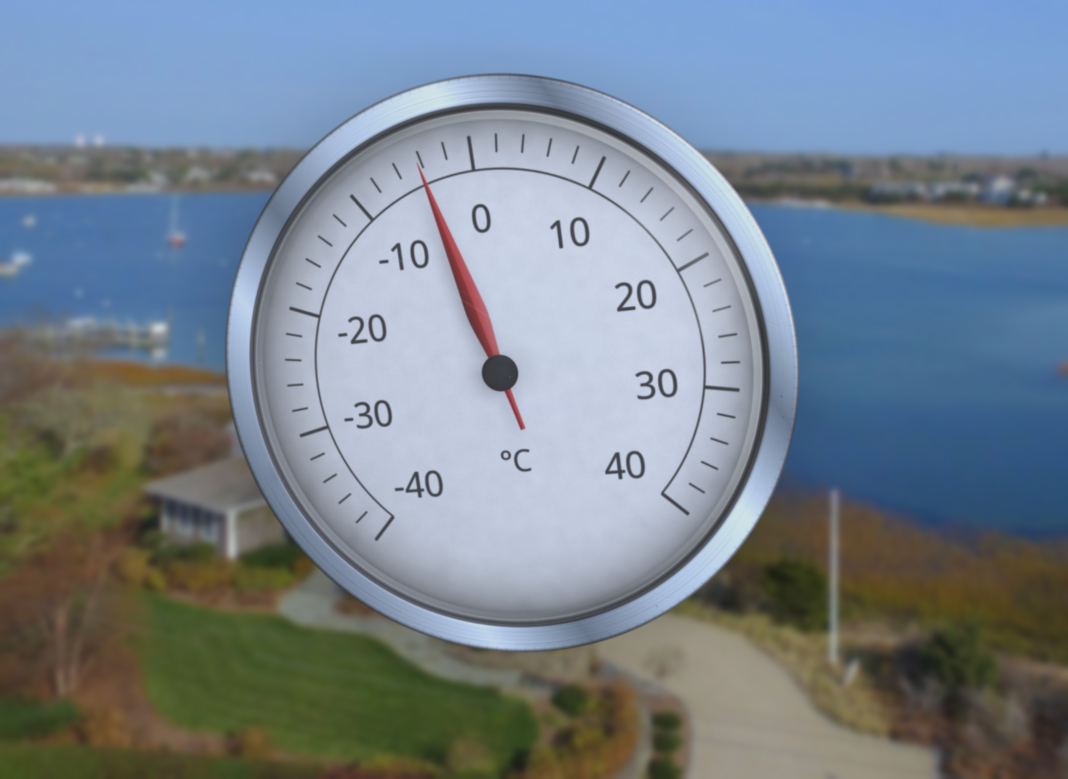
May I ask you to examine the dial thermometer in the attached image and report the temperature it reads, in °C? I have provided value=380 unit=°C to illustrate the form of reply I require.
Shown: value=-4 unit=°C
